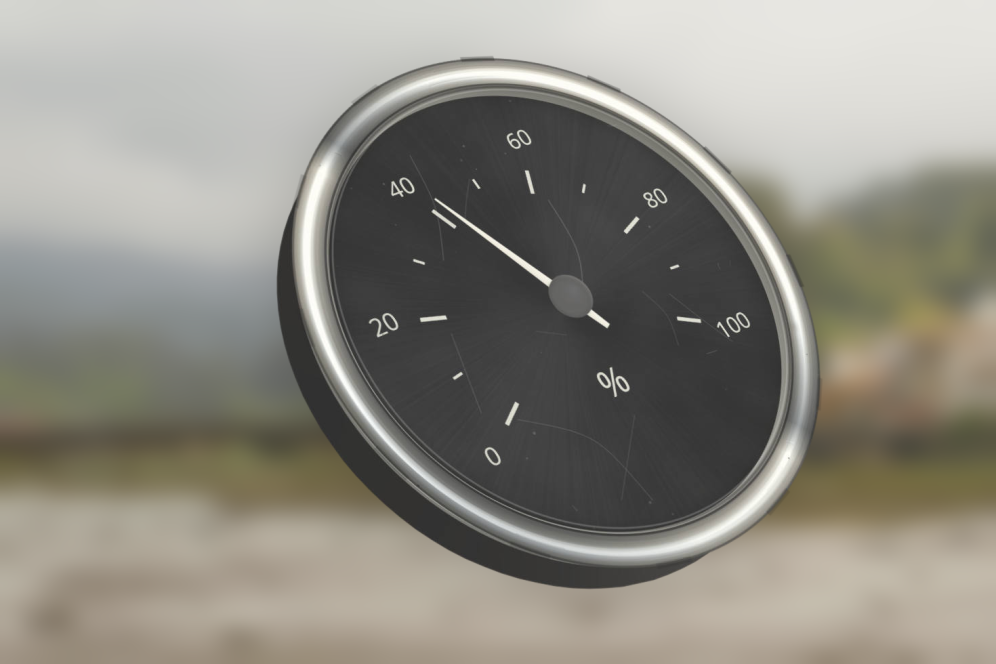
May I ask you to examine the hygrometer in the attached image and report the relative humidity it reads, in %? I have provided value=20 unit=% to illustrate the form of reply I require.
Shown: value=40 unit=%
